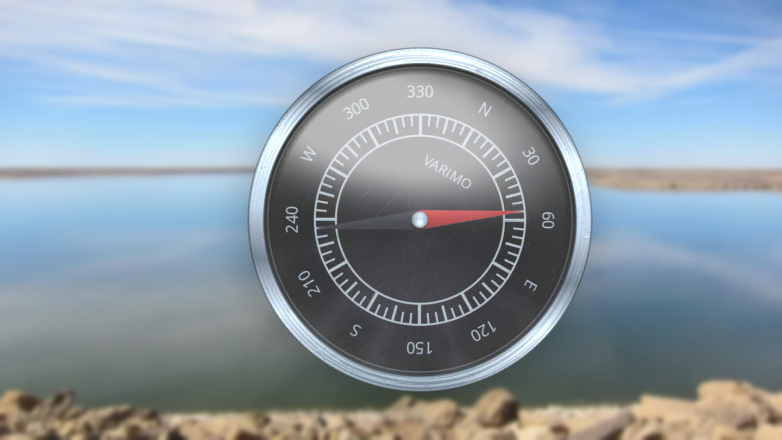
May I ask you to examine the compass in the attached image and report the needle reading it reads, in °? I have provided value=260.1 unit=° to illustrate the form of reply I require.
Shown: value=55 unit=°
